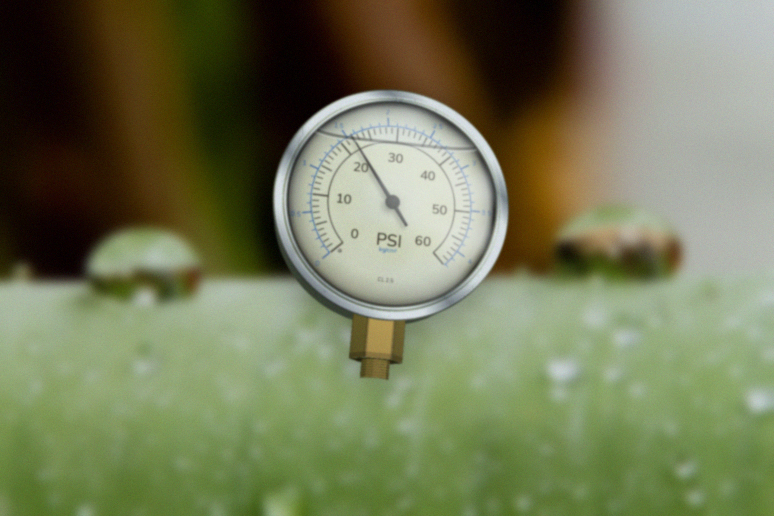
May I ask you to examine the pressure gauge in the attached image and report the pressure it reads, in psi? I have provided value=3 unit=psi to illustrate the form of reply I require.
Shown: value=22 unit=psi
